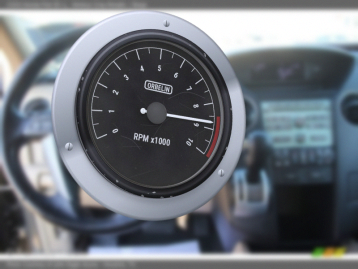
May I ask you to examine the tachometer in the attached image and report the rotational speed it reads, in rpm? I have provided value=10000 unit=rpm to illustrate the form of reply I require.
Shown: value=8750 unit=rpm
